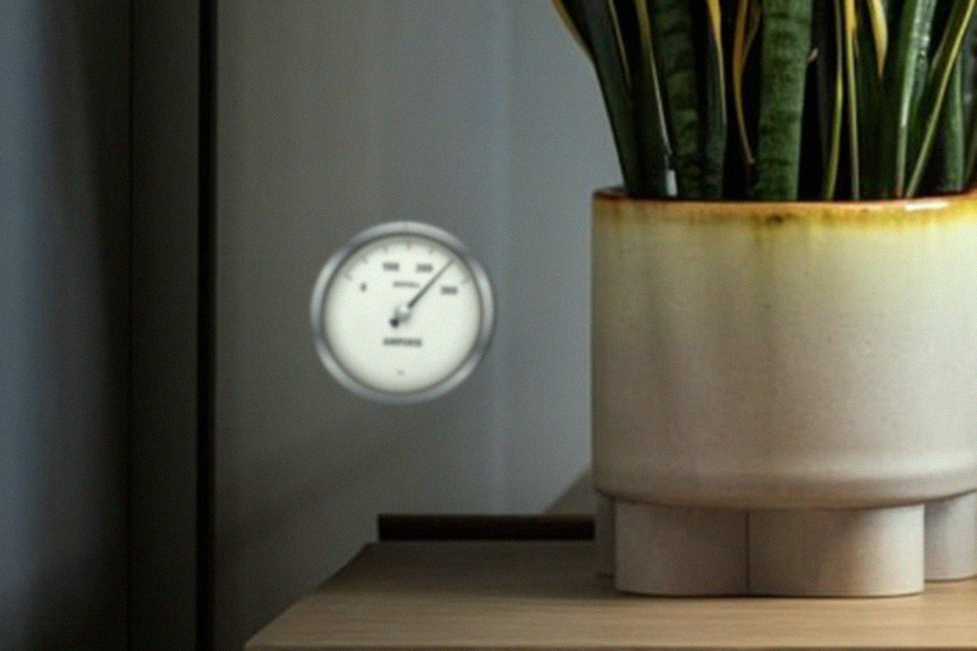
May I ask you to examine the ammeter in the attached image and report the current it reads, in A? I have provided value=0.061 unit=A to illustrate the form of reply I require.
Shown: value=250 unit=A
